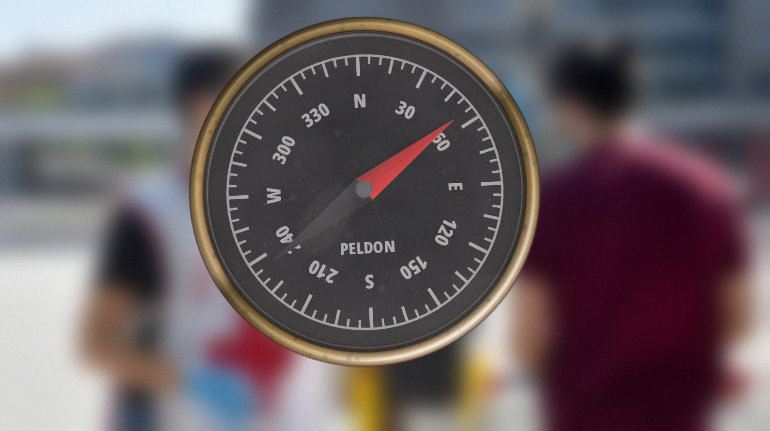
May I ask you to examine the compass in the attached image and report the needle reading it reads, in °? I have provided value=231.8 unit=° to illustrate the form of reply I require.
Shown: value=55 unit=°
